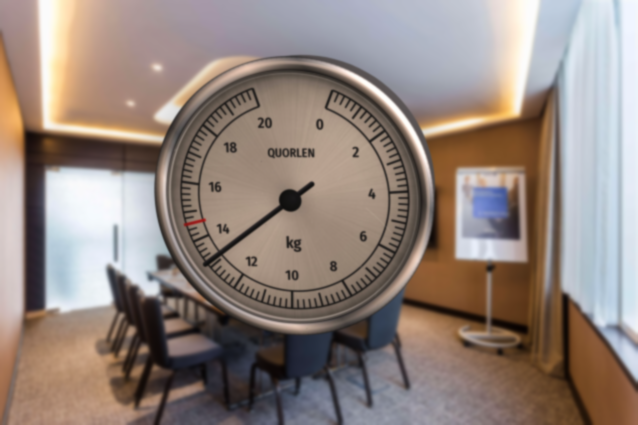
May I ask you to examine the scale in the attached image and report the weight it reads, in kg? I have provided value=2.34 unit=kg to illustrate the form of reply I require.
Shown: value=13.2 unit=kg
